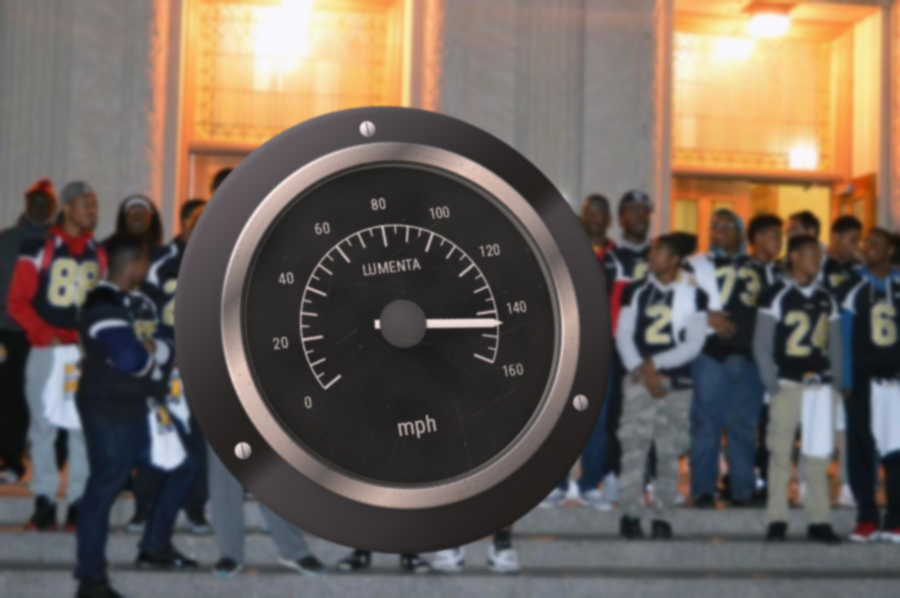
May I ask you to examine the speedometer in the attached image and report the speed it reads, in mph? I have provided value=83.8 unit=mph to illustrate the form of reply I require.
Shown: value=145 unit=mph
